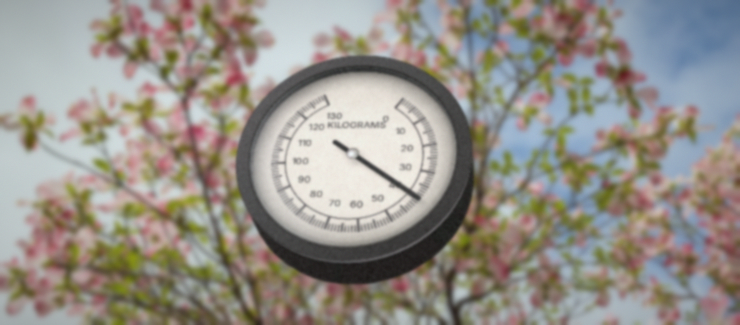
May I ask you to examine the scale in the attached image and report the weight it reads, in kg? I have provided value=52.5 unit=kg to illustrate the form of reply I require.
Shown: value=40 unit=kg
